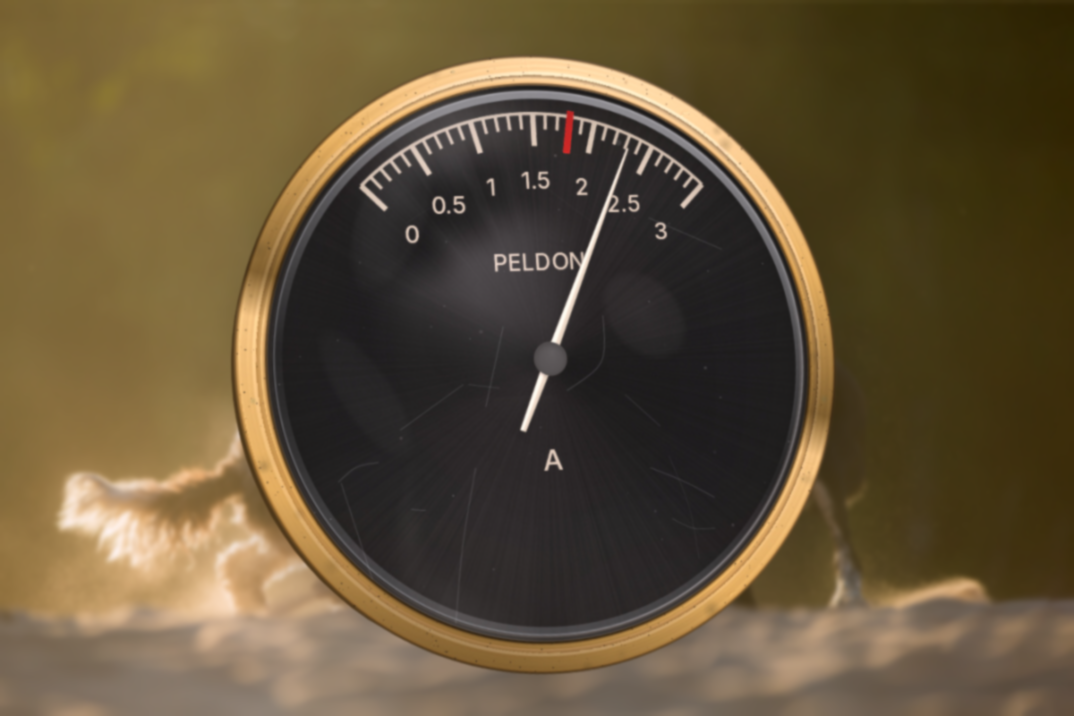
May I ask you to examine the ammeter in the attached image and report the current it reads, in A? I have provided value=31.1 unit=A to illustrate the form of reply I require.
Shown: value=2.3 unit=A
